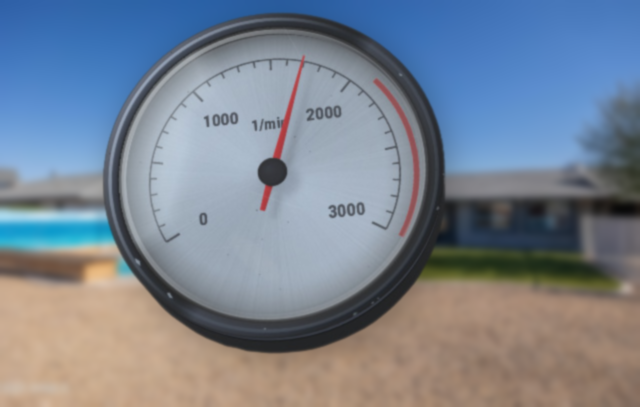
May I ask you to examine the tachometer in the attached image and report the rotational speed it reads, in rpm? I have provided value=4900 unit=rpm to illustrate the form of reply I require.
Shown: value=1700 unit=rpm
